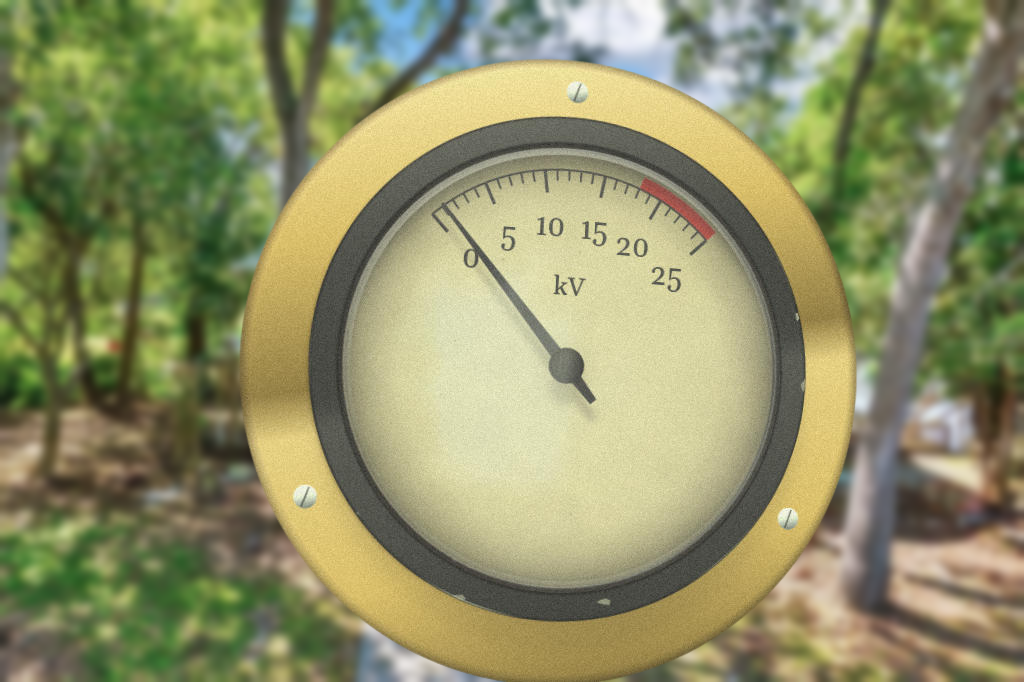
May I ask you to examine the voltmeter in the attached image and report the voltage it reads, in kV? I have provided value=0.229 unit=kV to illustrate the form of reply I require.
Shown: value=1 unit=kV
